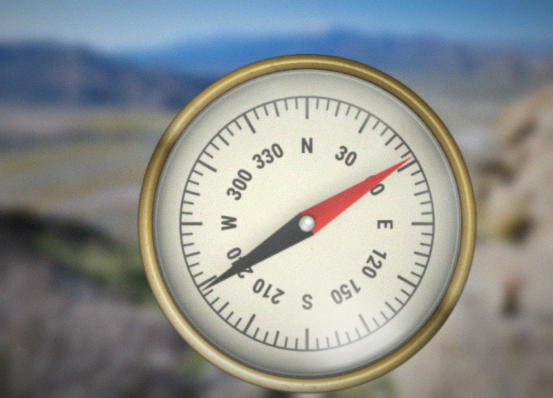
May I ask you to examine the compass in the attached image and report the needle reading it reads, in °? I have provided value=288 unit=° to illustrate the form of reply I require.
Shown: value=57.5 unit=°
